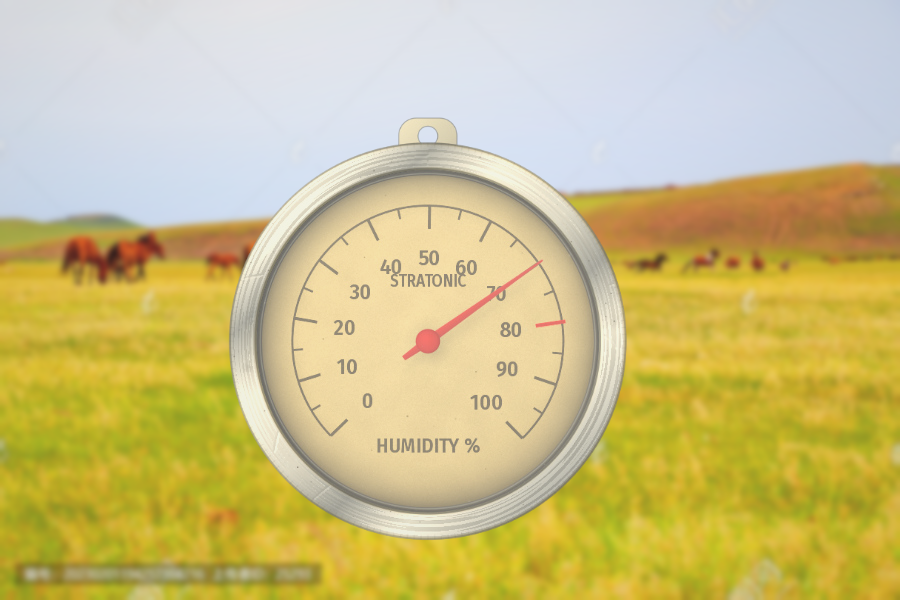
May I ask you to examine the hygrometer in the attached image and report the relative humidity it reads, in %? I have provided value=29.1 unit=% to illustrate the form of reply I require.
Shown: value=70 unit=%
